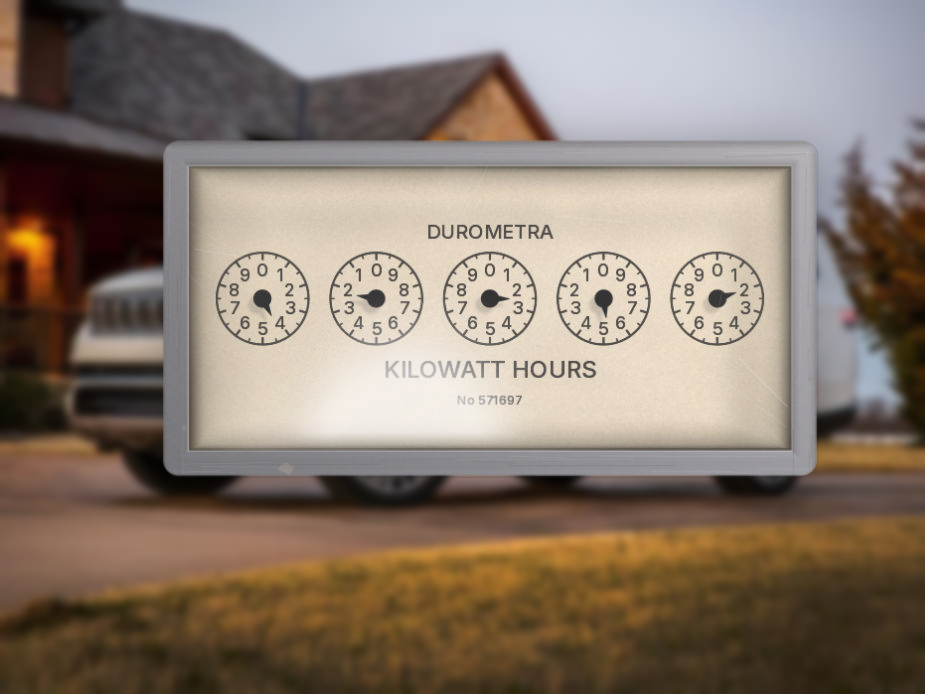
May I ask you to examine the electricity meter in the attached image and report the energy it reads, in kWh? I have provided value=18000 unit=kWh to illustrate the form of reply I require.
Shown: value=42252 unit=kWh
